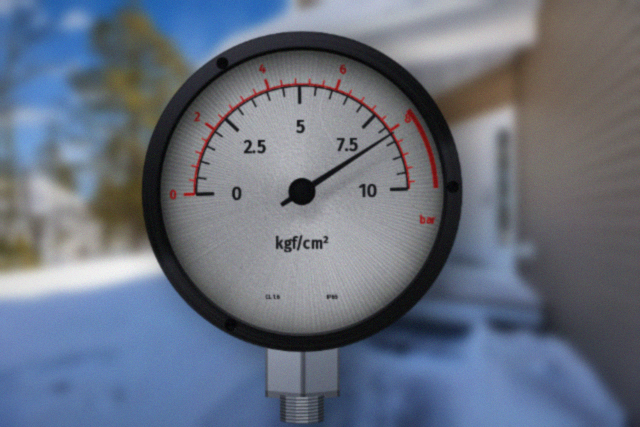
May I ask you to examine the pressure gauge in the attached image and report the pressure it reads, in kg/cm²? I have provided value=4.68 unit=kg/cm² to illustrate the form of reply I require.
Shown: value=8.25 unit=kg/cm²
